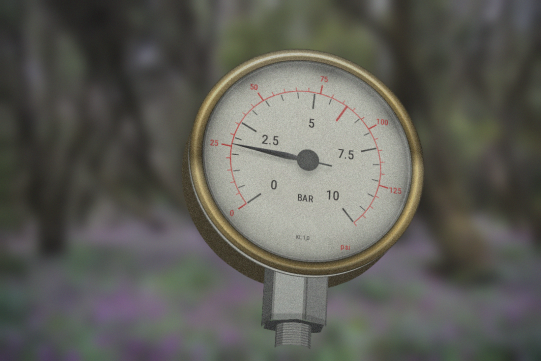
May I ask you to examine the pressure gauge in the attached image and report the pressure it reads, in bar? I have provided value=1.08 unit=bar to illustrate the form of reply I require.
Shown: value=1.75 unit=bar
